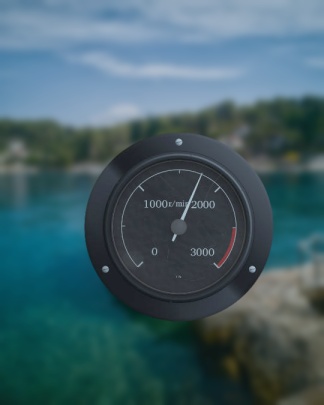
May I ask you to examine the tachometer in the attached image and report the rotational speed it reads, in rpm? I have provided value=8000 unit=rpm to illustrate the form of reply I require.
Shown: value=1750 unit=rpm
